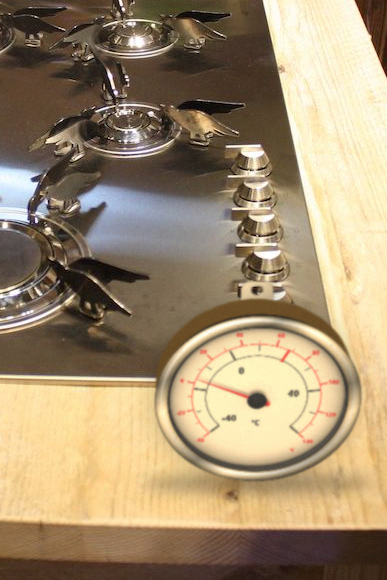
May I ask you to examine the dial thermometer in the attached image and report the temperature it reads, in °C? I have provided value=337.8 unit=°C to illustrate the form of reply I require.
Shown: value=-15 unit=°C
